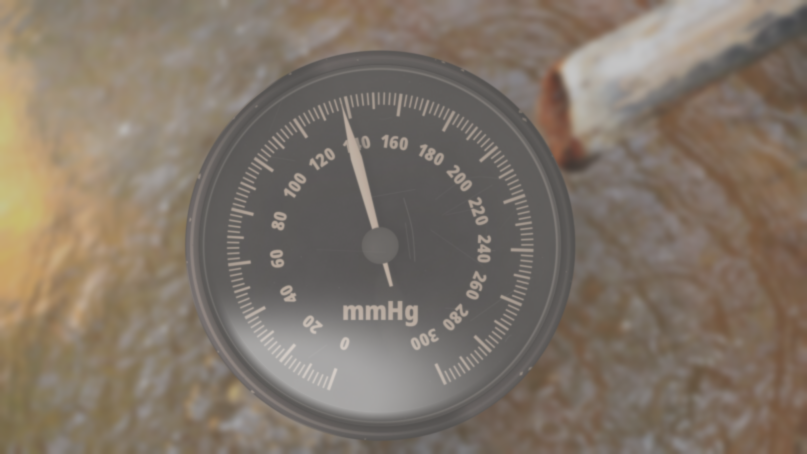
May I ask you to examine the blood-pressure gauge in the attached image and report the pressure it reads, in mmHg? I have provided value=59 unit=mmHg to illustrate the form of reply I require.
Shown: value=138 unit=mmHg
